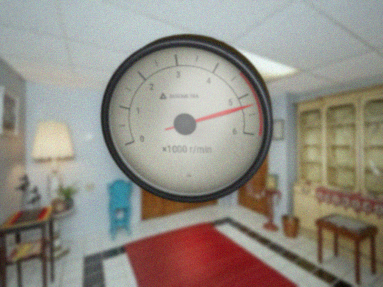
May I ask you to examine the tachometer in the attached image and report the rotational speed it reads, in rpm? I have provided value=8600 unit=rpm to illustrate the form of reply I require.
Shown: value=5250 unit=rpm
